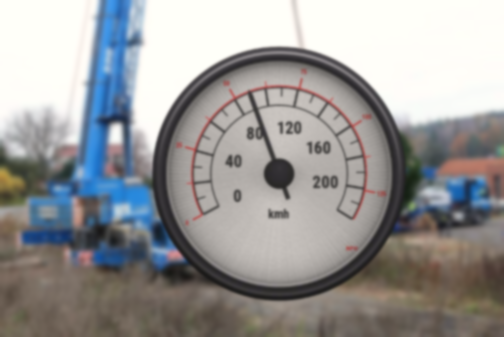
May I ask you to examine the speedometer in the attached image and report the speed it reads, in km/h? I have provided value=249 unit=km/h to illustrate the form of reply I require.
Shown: value=90 unit=km/h
